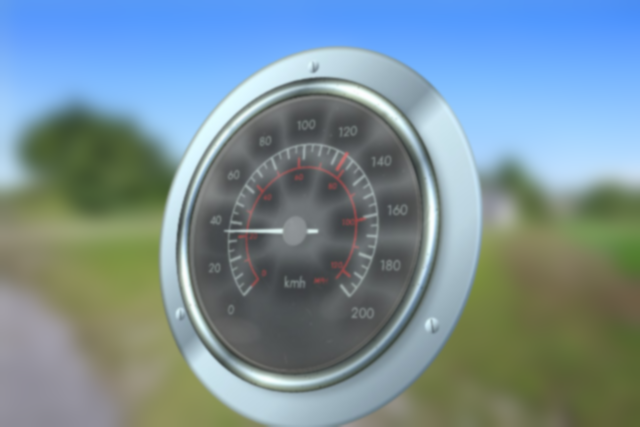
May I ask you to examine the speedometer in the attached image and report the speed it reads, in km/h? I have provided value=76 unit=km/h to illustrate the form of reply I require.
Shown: value=35 unit=km/h
